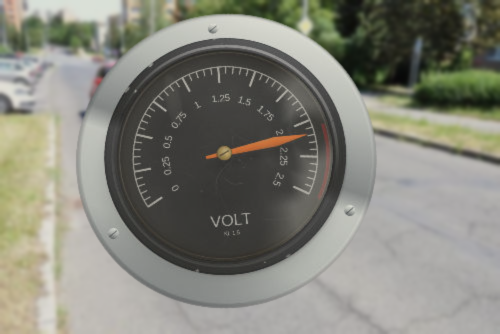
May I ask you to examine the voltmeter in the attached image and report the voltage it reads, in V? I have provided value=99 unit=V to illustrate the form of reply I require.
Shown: value=2.1 unit=V
